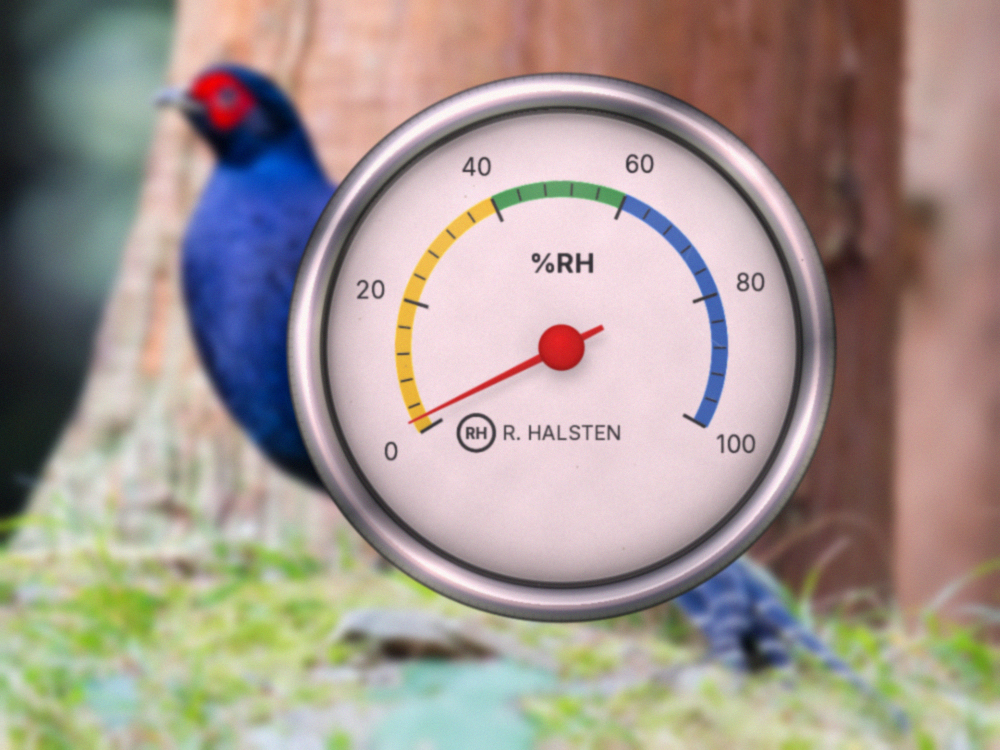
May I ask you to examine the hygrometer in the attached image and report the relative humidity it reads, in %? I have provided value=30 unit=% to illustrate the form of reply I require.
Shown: value=2 unit=%
